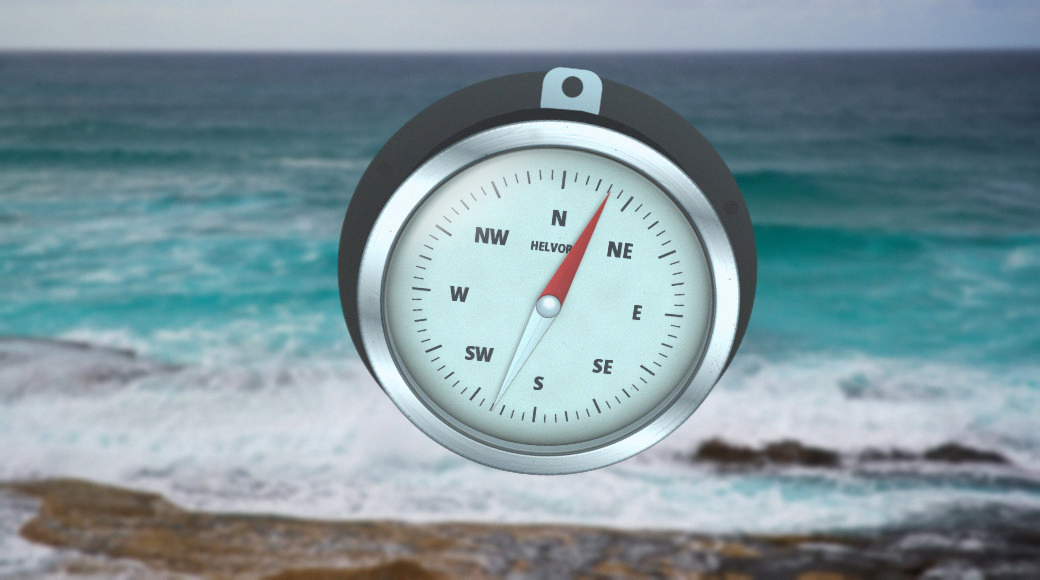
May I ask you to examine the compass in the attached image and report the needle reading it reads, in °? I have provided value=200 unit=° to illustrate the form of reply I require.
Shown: value=20 unit=°
